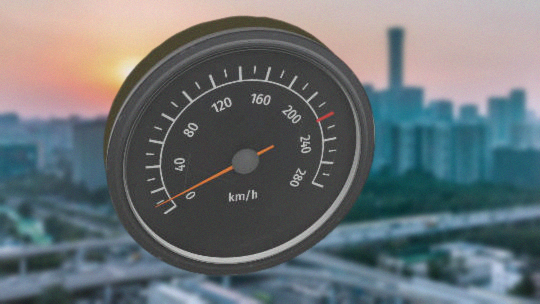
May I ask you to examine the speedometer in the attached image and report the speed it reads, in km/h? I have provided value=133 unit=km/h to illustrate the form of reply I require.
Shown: value=10 unit=km/h
